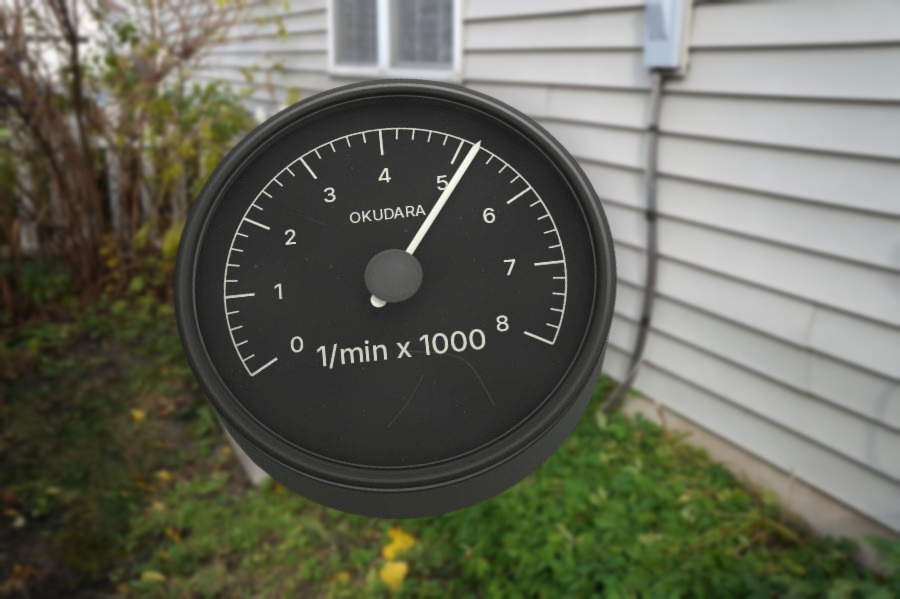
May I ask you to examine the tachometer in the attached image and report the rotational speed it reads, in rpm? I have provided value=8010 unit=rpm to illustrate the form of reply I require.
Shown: value=5200 unit=rpm
